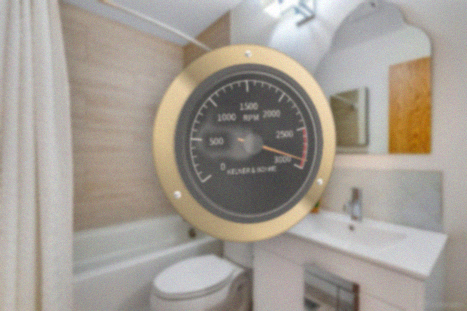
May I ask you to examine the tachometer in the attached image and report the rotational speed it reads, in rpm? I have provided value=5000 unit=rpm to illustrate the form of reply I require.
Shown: value=2900 unit=rpm
